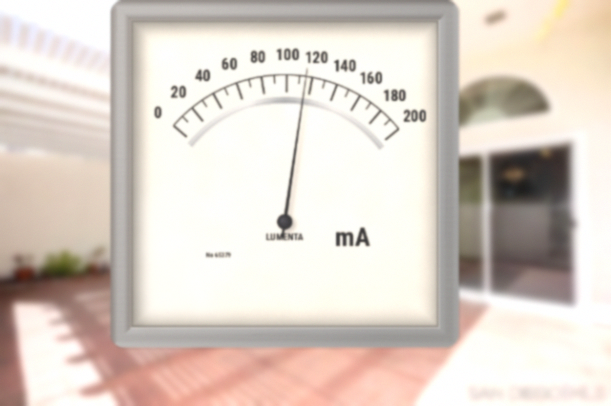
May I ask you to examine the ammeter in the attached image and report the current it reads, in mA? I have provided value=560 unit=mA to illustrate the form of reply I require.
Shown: value=115 unit=mA
